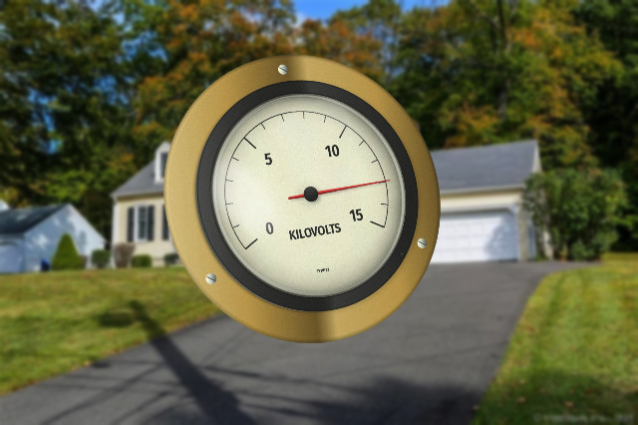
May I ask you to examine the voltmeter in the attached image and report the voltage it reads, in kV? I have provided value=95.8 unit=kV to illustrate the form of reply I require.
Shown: value=13 unit=kV
